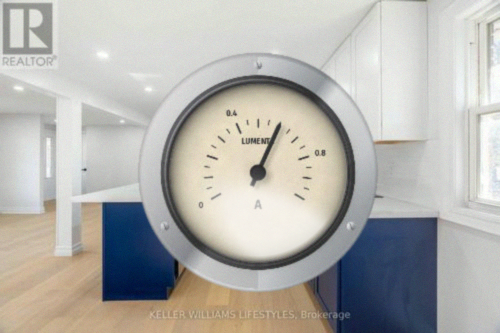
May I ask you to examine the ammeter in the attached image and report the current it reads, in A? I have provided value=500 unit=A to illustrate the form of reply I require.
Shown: value=0.6 unit=A
